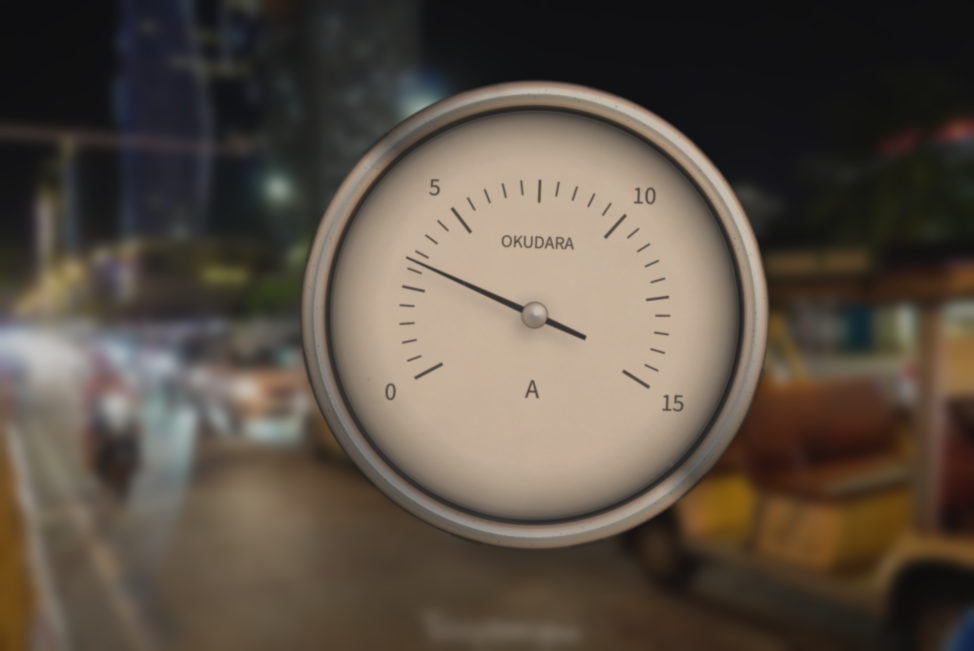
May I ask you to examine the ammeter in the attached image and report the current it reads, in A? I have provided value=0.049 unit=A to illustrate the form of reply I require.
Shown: value=3.25 unit=A
